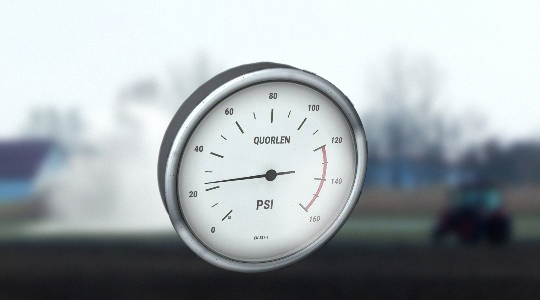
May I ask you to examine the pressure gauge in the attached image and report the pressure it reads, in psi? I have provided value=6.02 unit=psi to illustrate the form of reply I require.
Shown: value=25 unit=psi
